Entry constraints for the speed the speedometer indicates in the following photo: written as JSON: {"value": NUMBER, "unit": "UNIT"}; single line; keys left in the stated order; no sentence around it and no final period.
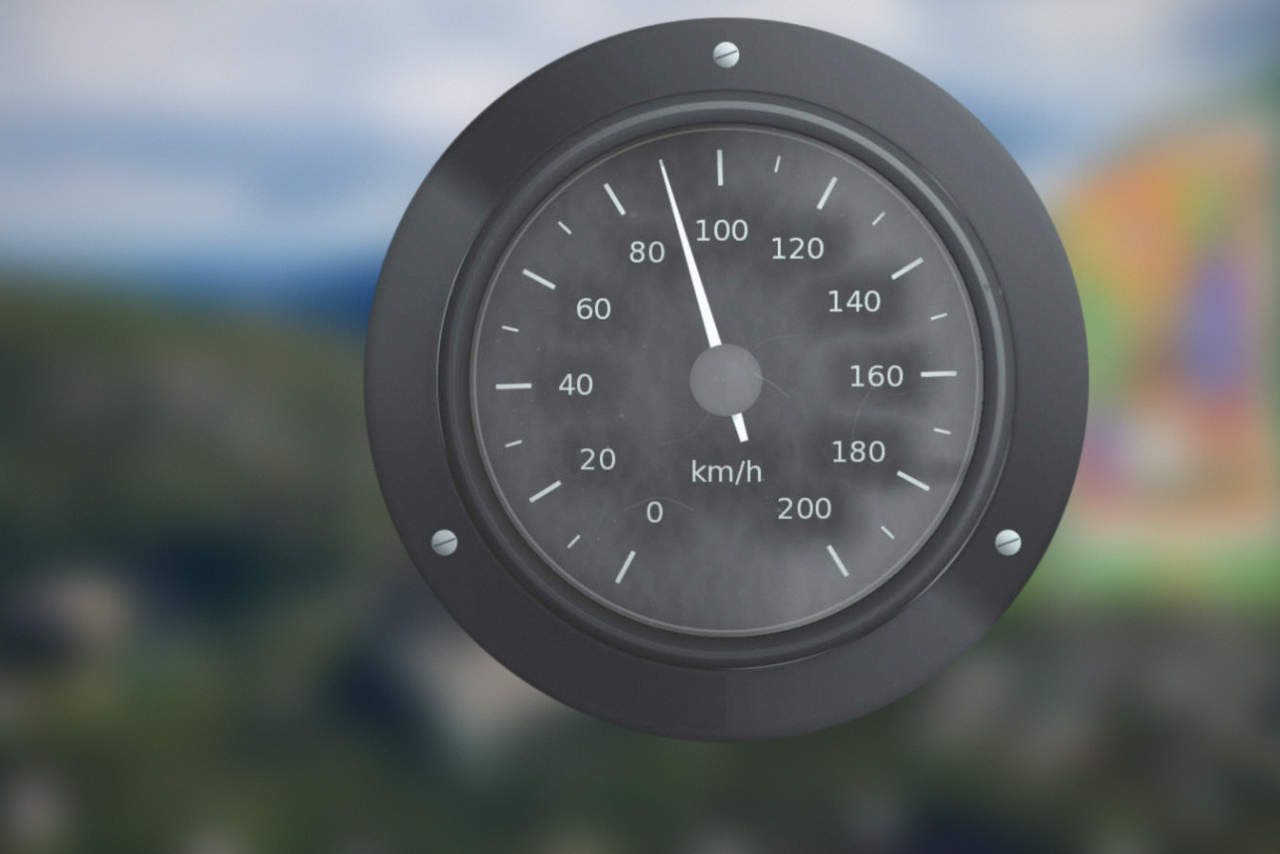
{"value": 90, "unit": "km/h"}
